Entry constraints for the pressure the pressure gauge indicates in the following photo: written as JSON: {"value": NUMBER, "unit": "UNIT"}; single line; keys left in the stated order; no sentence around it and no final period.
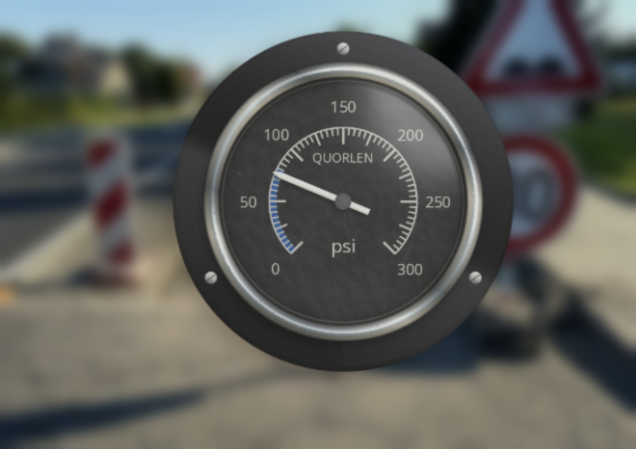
{"value": 75, "unit": "psi"}
